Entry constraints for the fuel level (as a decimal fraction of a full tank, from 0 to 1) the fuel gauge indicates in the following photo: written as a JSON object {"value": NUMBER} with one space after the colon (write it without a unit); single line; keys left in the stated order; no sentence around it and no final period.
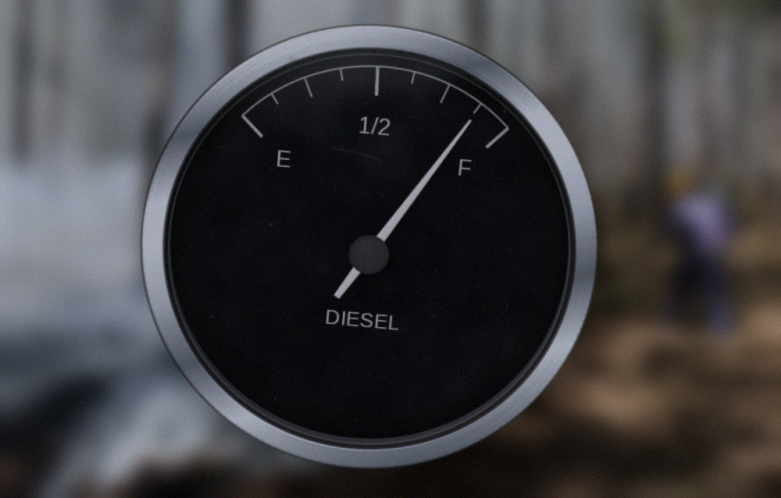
{"value": 0.875}
